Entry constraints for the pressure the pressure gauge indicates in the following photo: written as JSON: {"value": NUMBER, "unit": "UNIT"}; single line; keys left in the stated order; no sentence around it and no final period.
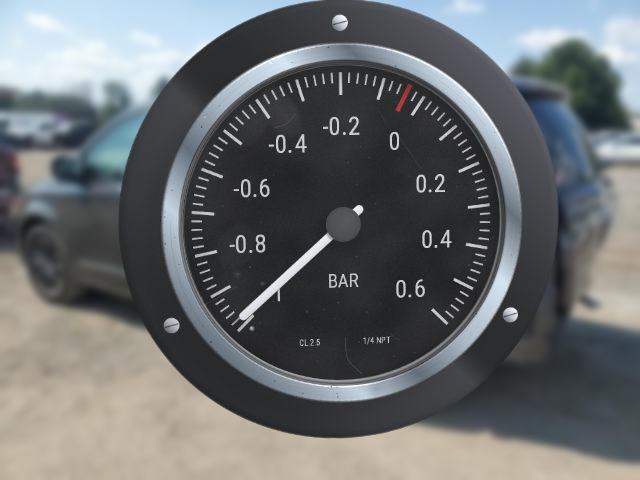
{"value": -0.98, "unit": "bar"}
